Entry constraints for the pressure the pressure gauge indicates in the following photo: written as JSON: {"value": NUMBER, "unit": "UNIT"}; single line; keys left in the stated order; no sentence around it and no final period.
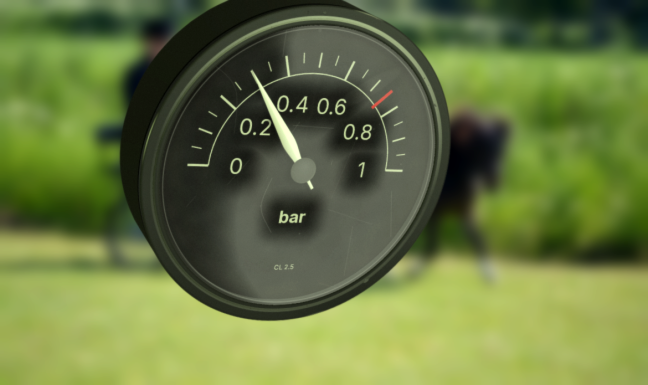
{"value": 0.3, "unit": "bar"}
